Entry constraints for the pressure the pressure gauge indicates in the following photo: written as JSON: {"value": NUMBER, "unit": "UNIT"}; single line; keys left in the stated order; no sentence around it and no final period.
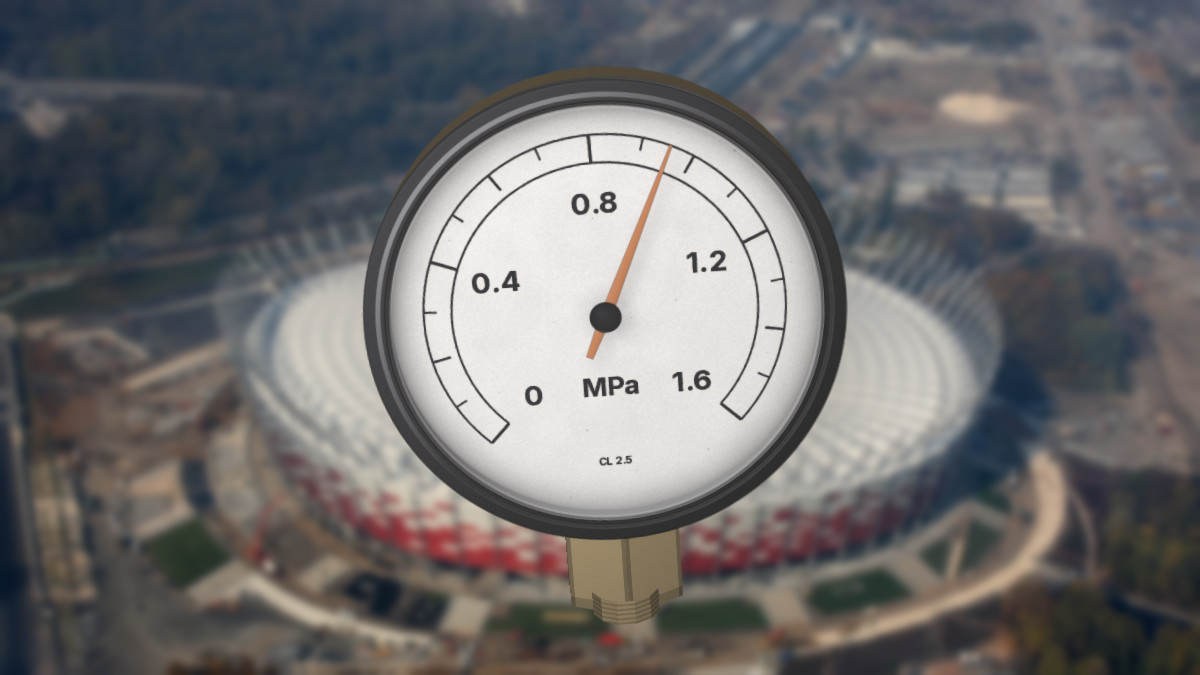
{"value": 0.95, "unit": "MPa"}
